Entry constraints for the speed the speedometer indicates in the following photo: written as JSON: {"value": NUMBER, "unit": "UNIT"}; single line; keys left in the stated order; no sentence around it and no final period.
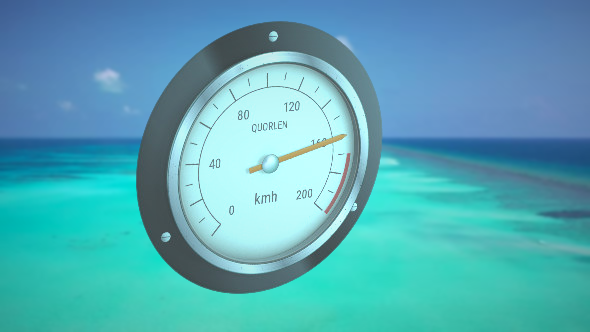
{"value": 160, "unit": "km/h"}
